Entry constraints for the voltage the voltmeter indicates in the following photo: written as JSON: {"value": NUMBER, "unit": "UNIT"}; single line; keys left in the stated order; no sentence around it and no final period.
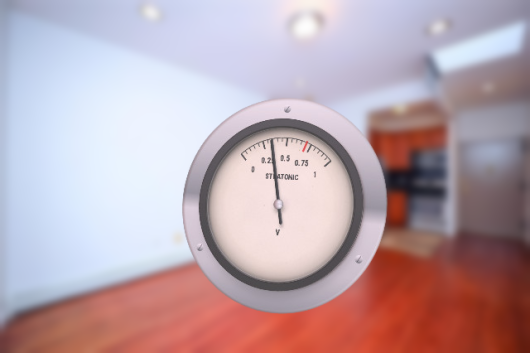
{"value": 0.35, "unit": "V"}
